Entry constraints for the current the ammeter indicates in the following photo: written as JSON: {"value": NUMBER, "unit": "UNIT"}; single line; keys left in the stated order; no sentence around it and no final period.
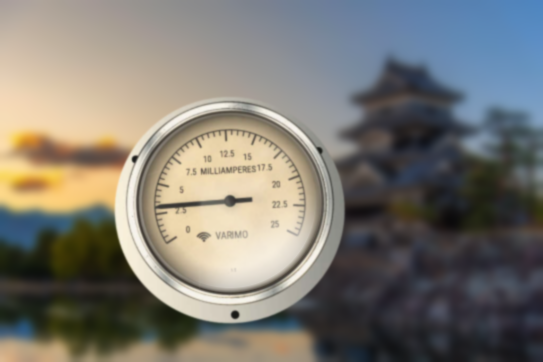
{"value": 3, "unit": "mA"}
